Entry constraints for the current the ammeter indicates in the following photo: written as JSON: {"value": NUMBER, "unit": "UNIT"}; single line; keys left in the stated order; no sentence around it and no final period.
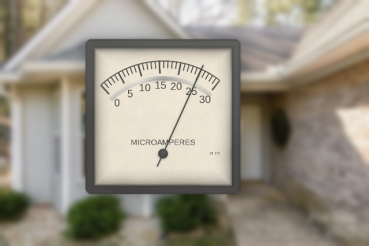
{"value": 25, "unit": "µA"}
